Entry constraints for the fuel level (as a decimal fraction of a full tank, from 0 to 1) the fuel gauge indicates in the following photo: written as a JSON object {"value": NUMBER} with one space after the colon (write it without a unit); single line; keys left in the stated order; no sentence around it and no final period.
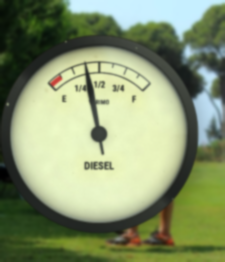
{"value": 0.375}
